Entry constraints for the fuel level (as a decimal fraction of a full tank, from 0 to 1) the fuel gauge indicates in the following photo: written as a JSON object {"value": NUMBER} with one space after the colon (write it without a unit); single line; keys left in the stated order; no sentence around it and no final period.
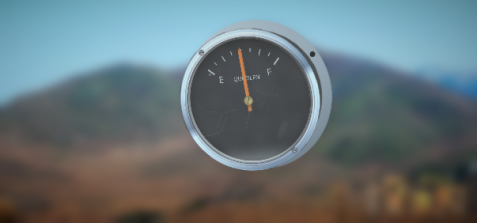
{"value": 0.5}
